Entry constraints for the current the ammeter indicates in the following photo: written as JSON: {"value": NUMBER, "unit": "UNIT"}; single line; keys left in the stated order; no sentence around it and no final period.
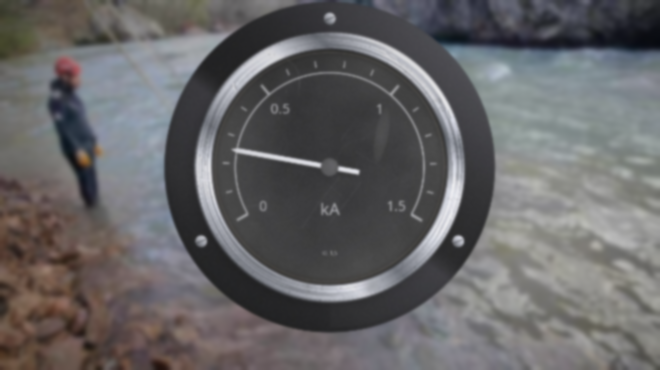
{"value": 0.25, "unit": "kA"}
